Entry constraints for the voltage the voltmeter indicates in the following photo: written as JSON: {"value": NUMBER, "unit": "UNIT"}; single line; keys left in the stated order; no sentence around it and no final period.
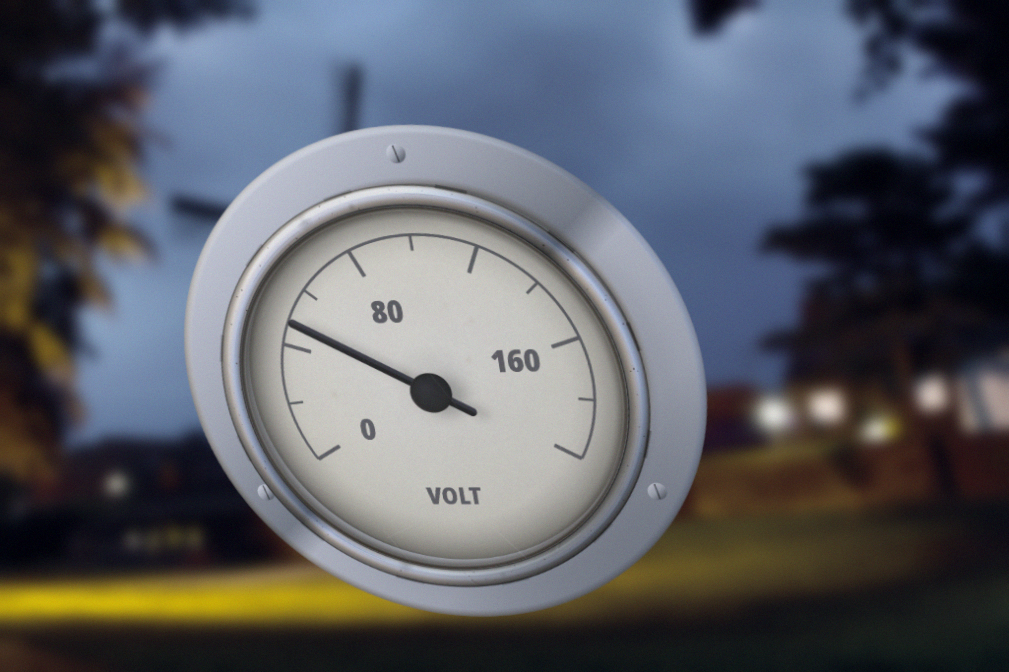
{"value": 50, "unit": "V"}
